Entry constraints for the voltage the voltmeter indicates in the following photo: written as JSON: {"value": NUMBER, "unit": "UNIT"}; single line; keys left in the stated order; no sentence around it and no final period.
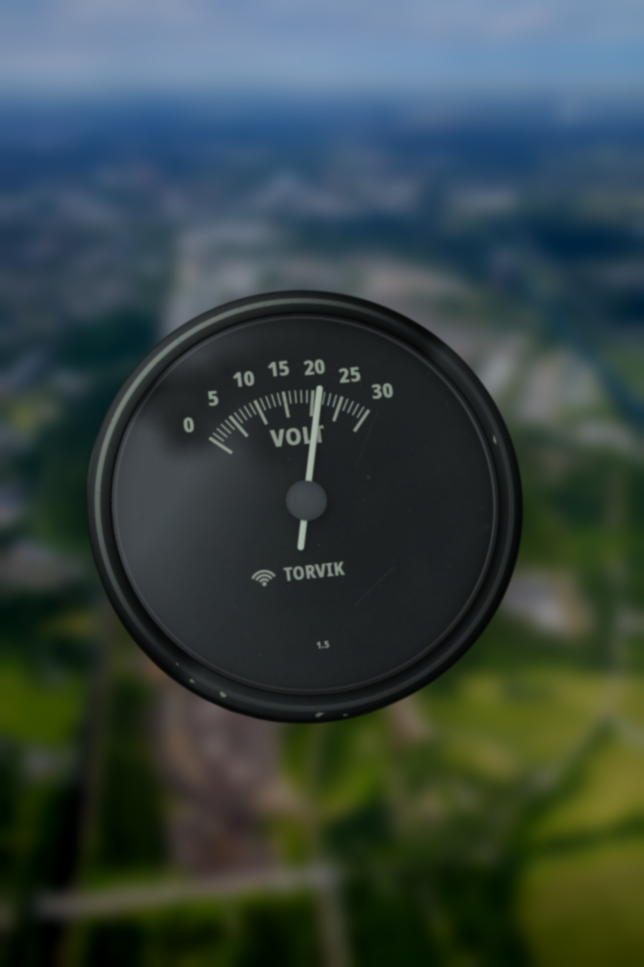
{"value": 21, "unit": "V"}
